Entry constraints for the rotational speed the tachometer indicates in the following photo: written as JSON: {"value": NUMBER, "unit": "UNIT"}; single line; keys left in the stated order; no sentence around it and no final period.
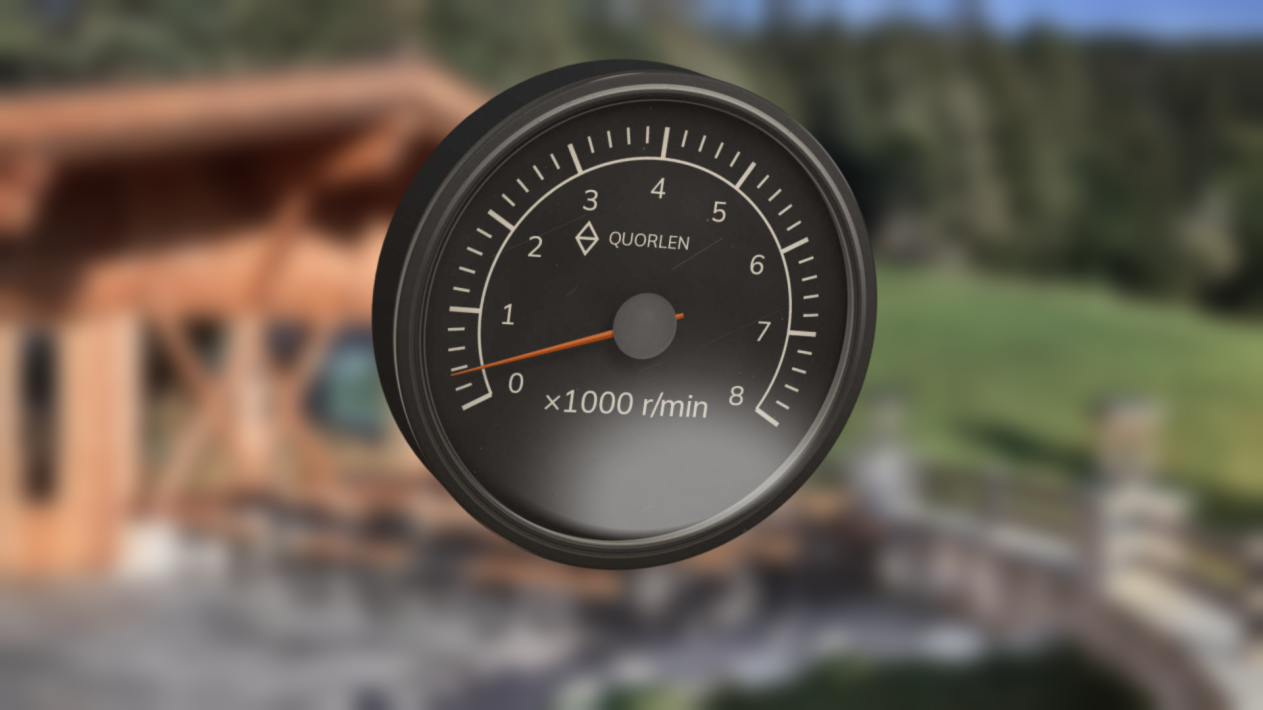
{"value": 400, "unit": "rpm"}
